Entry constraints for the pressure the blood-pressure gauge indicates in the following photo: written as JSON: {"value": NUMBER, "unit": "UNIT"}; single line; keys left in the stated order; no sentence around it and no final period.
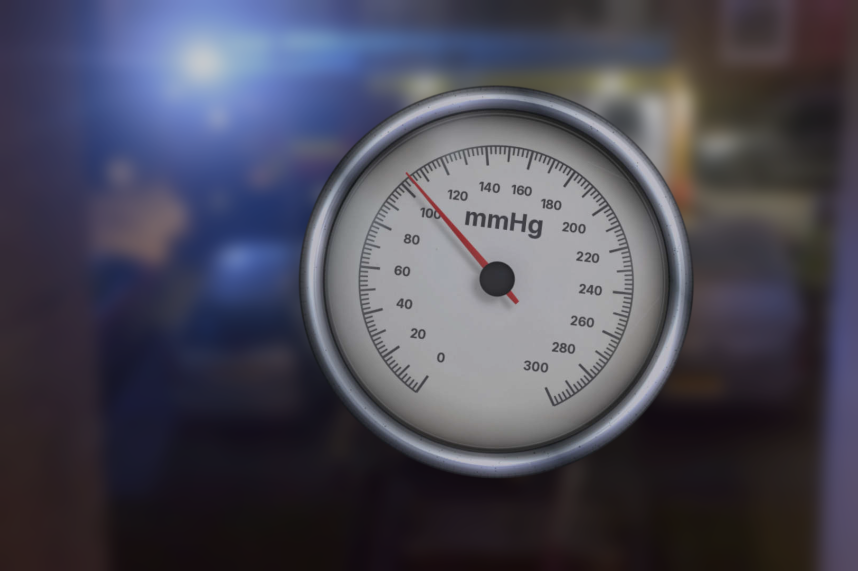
{"value": 104, "unit": "mmHg"}
